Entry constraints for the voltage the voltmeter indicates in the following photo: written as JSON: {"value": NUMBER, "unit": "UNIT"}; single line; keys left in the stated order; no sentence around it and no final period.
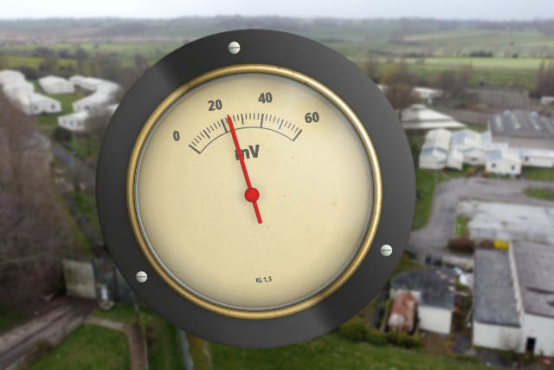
{"value": 24, "unit": "mV"}
